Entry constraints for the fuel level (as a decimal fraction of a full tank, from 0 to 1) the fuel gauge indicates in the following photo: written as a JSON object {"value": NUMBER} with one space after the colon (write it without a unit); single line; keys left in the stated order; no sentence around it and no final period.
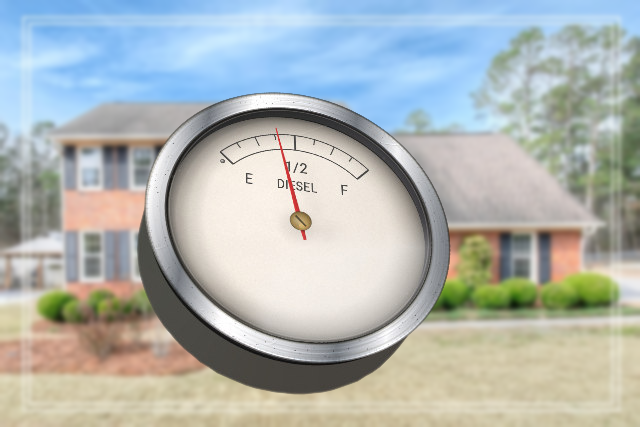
{"value": 0.375}
